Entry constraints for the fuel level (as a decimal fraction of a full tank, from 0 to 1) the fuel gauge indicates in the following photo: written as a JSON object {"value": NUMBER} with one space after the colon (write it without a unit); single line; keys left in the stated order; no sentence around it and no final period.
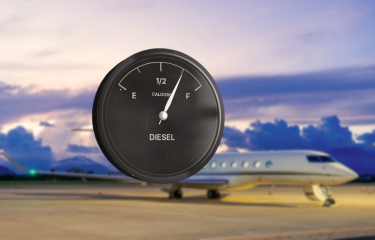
{"value": 0.75}
